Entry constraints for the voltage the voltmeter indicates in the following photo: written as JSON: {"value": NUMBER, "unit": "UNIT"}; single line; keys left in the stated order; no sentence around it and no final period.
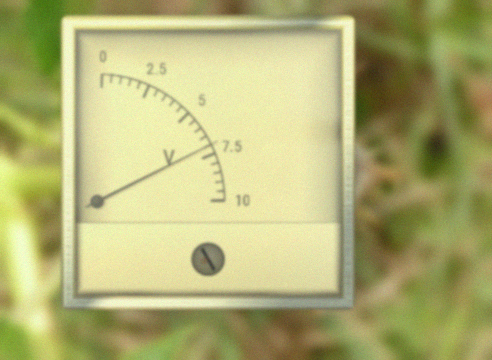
{"value": 7, "unit": "V"}
